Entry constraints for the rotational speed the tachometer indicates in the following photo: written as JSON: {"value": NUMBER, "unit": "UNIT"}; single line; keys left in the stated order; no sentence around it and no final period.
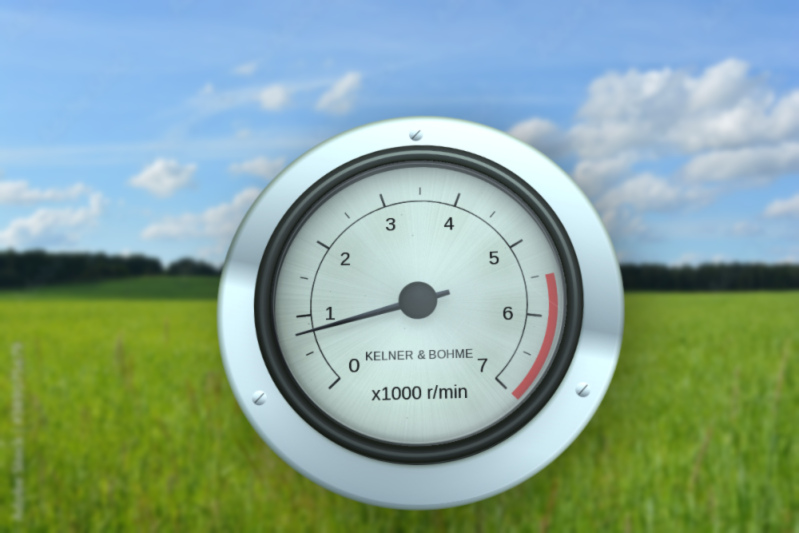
{"value": 750, "unit": "rpm"}
